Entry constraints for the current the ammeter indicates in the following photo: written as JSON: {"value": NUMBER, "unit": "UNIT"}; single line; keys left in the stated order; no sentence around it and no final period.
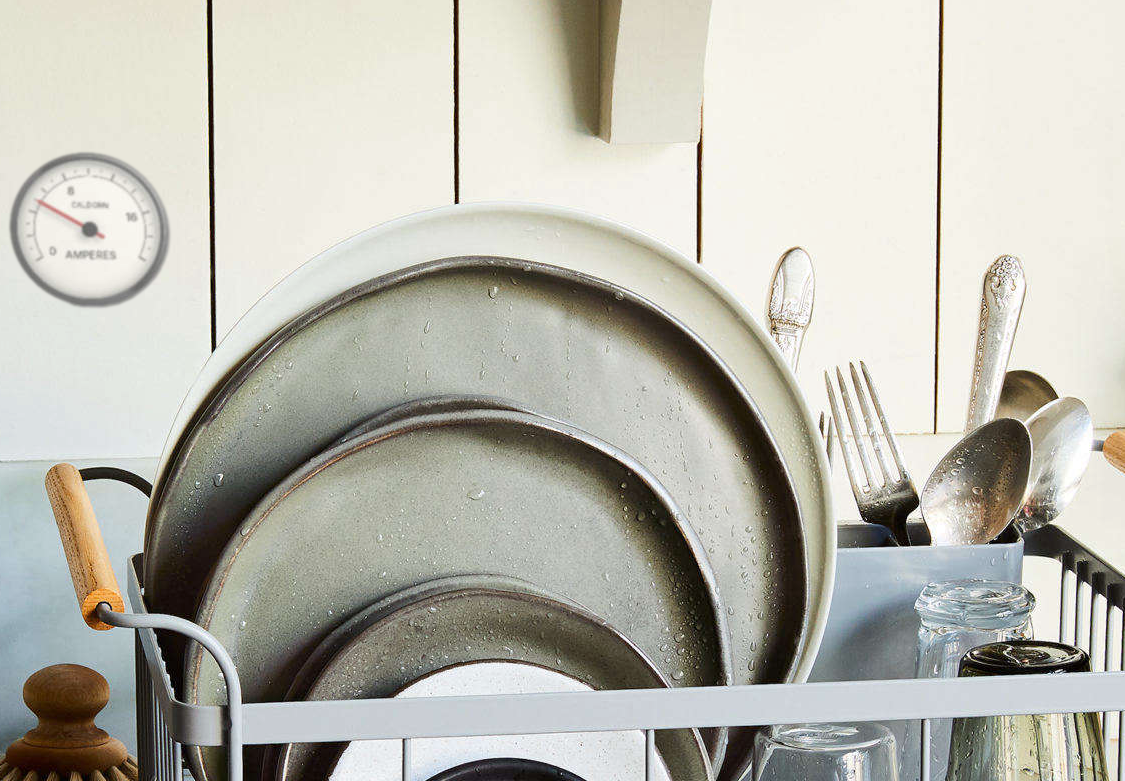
{"value": 5, "unit": "A"}
